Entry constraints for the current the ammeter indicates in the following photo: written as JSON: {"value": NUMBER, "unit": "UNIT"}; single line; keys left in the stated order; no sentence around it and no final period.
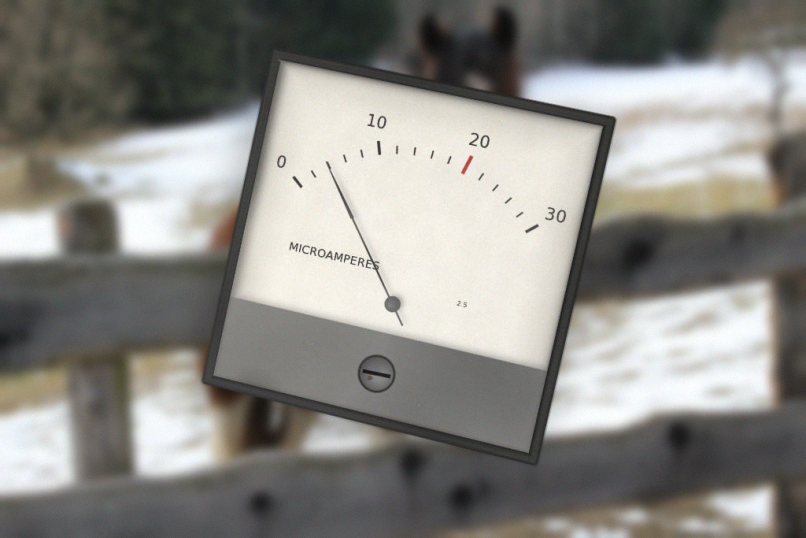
{"value": 4, "unit": "µA"}
